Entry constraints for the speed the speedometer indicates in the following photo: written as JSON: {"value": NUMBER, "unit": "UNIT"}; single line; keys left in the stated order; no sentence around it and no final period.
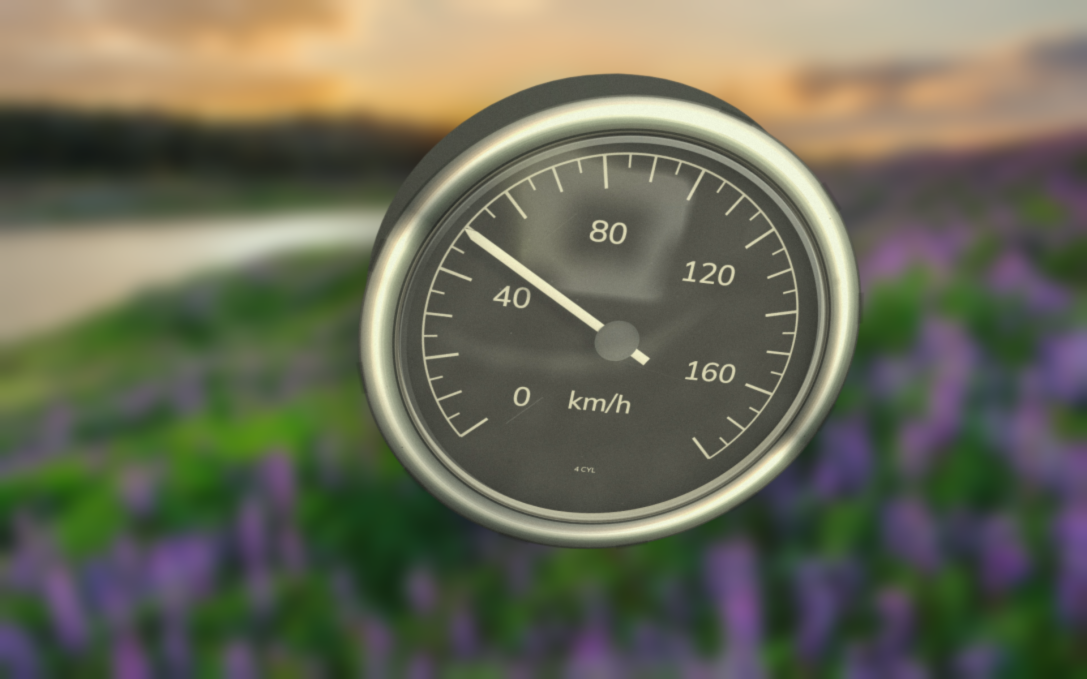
{"value": 50, "unit": "km/h"}
